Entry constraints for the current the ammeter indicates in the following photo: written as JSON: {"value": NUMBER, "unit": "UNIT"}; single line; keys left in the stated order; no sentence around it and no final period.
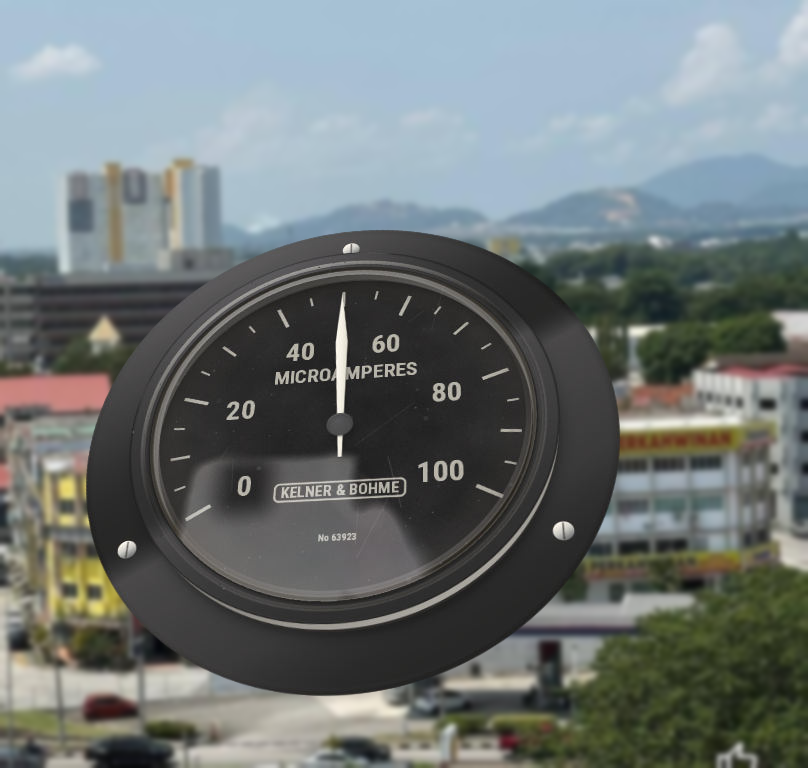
{"value": 50, "unit": "µA"}
